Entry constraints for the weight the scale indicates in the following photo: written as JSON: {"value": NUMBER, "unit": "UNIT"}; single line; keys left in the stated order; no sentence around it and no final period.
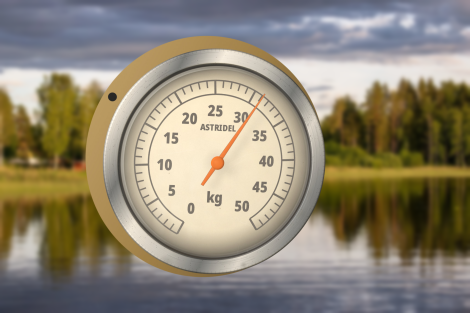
{"value": 31, "unit": "kg"}
